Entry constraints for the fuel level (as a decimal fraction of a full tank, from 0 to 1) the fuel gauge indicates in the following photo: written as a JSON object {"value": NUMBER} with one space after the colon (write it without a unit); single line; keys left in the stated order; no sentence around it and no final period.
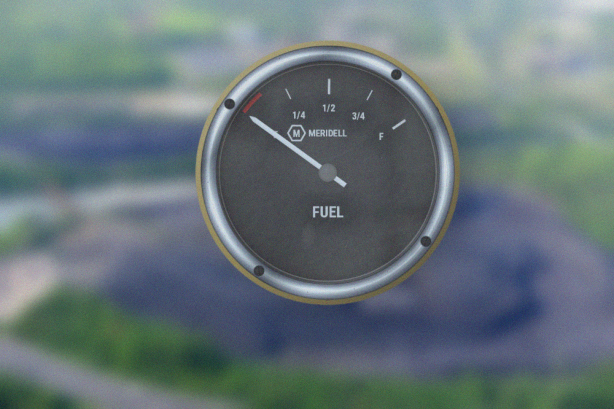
{"value": 0}
